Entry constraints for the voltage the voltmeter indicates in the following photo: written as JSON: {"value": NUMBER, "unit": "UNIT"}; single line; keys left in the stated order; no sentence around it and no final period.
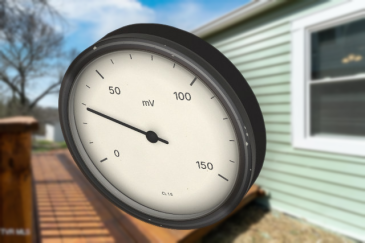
{"value": 30, "unit": "mV"}
